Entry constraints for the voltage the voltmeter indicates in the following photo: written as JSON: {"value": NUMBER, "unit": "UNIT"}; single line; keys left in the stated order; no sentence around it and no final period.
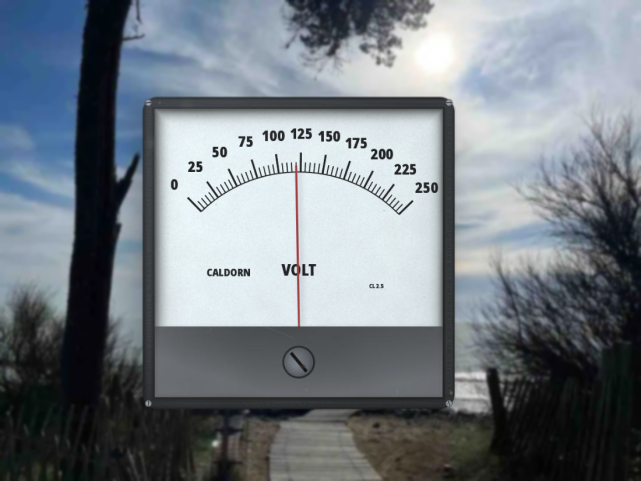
{"value": 120, "unit": "V"}
